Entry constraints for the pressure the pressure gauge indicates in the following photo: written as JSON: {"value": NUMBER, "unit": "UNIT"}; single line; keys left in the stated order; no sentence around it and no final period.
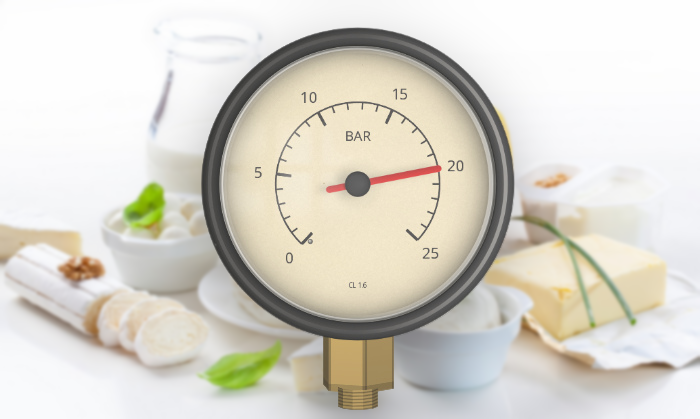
{"value": 20, "unit": "bar"}
